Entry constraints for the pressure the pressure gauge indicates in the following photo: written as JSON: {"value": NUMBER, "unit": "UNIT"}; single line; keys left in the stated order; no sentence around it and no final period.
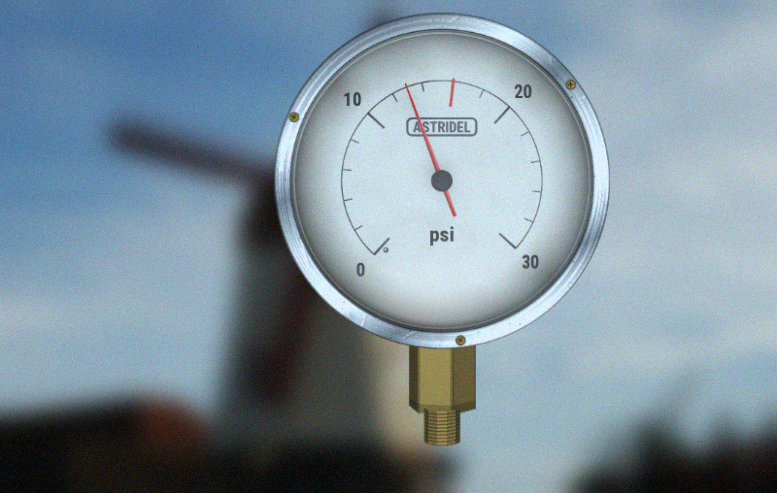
{"value": 13, "unit": "psi"}
